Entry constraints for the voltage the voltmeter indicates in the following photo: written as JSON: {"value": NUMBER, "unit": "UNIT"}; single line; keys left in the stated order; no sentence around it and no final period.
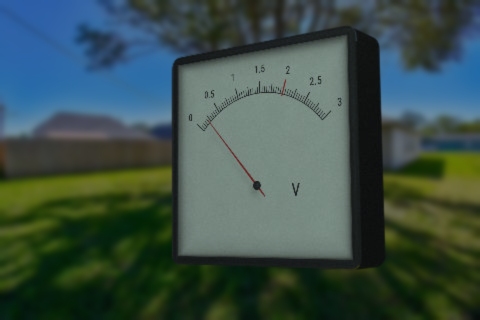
{"value": 0.25, "unit": "V"}
